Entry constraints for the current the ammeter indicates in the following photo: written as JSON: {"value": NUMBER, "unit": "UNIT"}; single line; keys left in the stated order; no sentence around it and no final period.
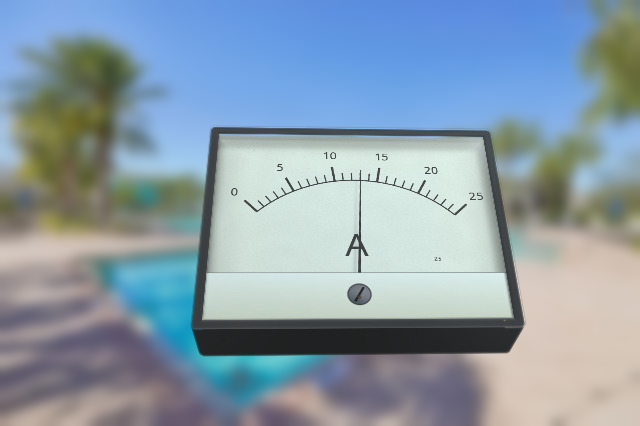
{"value": 13, "unit": "A"}
